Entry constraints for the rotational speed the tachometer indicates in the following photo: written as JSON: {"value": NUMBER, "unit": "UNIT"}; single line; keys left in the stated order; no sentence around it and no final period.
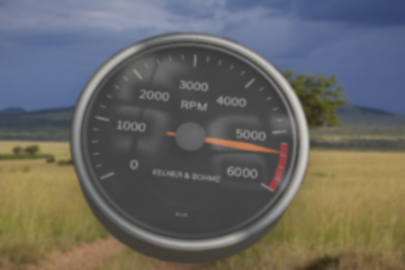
{"value": 5400, "unit": "rpm"}
